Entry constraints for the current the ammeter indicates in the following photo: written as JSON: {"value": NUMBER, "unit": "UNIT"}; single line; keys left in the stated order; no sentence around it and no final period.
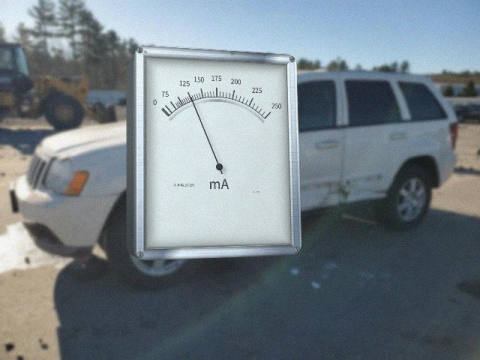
{"value": 125, "unit": "mA"}
